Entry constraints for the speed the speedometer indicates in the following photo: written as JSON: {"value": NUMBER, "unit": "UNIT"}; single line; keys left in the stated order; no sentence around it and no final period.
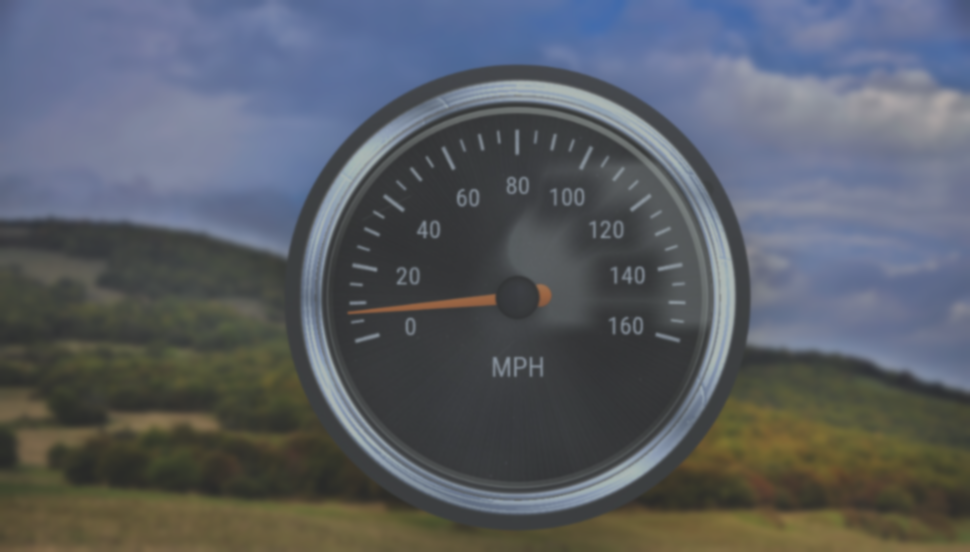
{"value": 7.5, "unit": "mph"}
